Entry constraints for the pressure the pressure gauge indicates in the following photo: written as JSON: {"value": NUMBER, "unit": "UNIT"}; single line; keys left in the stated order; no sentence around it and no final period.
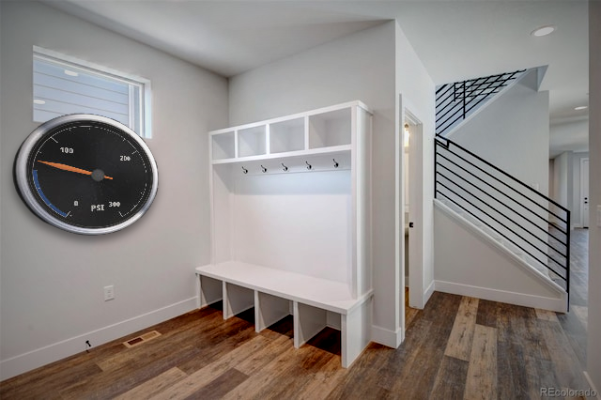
{"value": 70, "unit": "psi"}
